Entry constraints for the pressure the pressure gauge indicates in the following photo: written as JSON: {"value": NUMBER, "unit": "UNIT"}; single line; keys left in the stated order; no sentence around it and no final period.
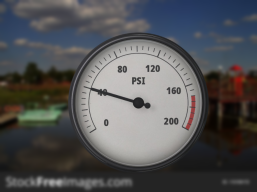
{"value": 40, "unit": "psi"}
